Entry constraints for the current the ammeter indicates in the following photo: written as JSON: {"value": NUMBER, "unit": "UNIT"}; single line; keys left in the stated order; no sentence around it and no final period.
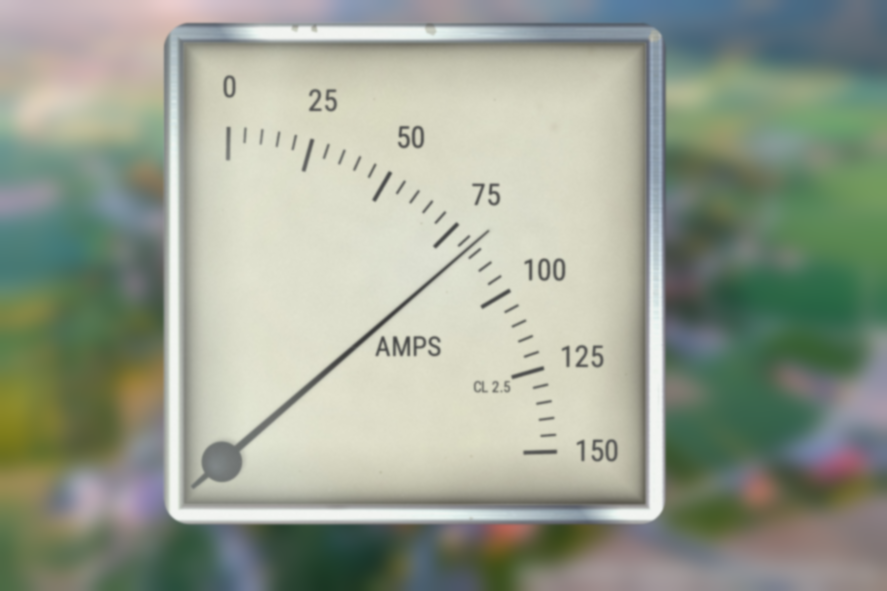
{"value": 82.5, "unit": "A"}
